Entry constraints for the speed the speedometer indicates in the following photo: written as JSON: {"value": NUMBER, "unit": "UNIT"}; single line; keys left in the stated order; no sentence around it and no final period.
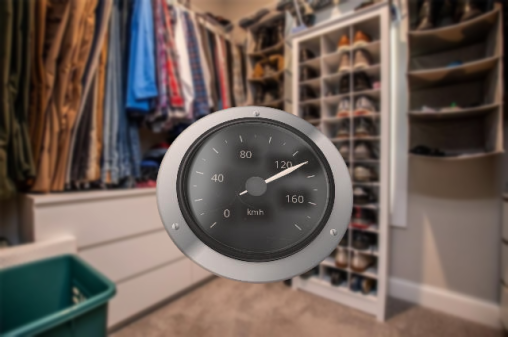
{"value": 130, "unit": "km/h"}
